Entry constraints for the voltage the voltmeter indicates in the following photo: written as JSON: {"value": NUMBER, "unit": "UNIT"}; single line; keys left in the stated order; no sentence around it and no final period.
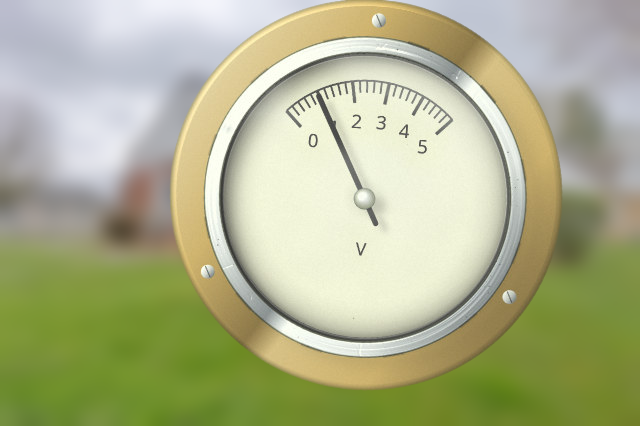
{"value": 1, "unit": "V"}
